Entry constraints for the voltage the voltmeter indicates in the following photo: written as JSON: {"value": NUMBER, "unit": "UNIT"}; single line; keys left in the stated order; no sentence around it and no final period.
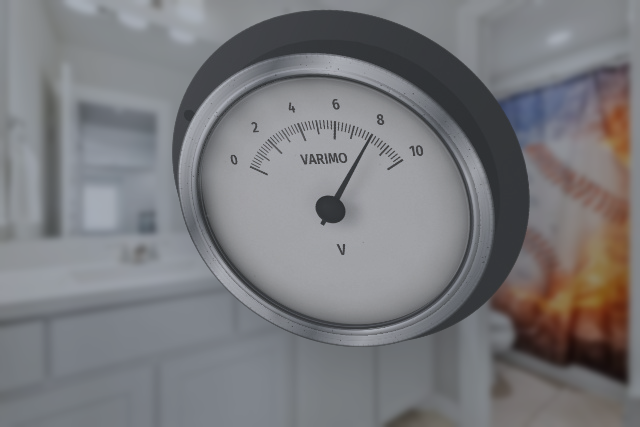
{"value": 8, "unit": "V"}
